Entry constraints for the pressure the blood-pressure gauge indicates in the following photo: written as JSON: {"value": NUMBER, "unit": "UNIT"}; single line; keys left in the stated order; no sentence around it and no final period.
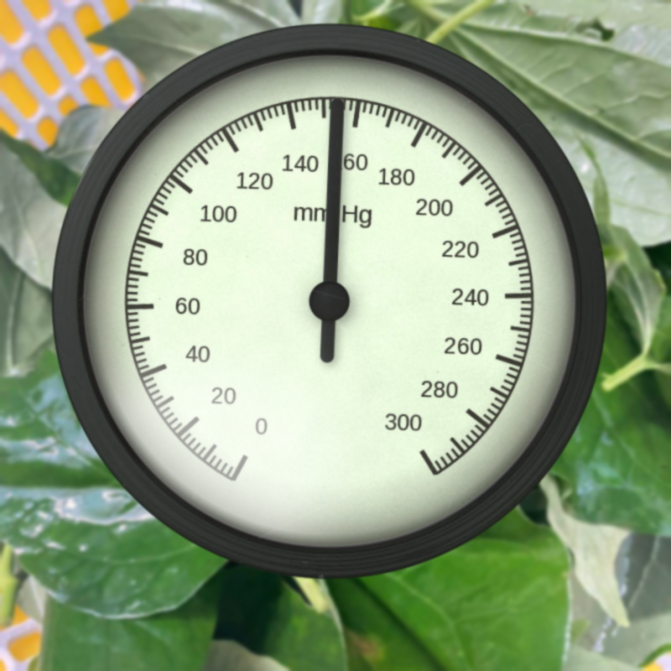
{"value": 154, "unit": "mmHg"}
